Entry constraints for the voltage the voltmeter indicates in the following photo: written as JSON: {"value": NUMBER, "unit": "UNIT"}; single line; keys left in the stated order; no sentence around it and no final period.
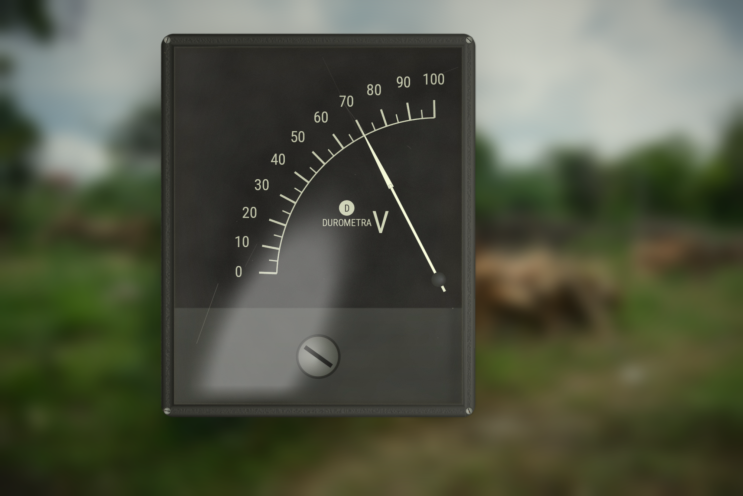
{"value": 70, "unit": "V"}
